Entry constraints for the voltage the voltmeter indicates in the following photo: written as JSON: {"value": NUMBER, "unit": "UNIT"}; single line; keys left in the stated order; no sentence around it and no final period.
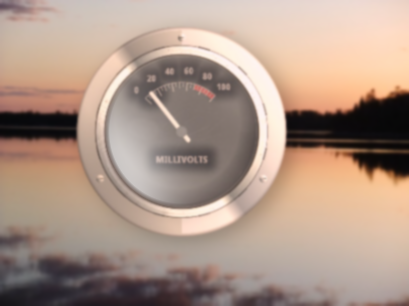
{"value": 10, "unit": "mV"}
